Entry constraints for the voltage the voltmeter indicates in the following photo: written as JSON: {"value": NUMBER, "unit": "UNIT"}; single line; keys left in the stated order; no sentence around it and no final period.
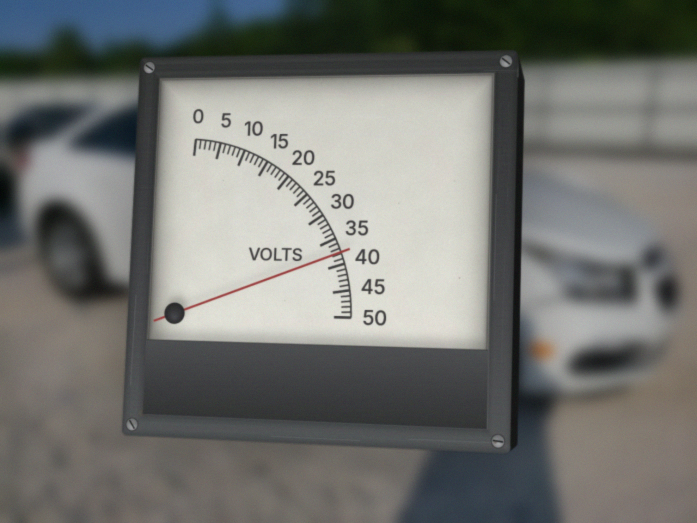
{"value": 38, "unit": "V"}
